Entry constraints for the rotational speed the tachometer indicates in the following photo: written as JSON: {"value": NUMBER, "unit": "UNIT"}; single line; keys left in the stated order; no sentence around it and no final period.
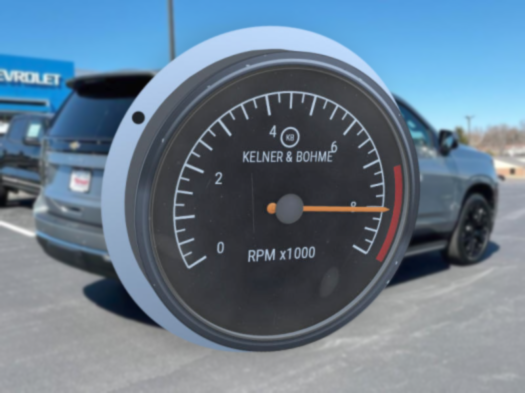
{"value": 8000, "unit": "rpm"}
